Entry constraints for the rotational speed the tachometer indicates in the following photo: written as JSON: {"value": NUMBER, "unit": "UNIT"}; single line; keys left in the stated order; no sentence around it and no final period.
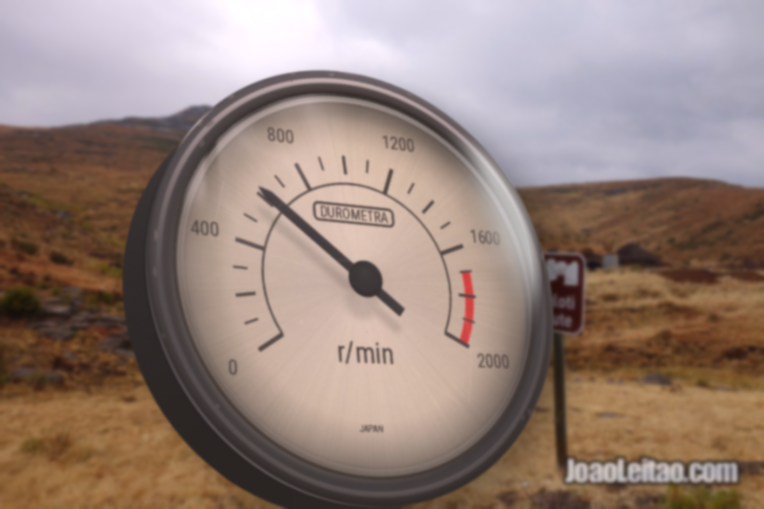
{"value": 600, "unit": "rpm"}
